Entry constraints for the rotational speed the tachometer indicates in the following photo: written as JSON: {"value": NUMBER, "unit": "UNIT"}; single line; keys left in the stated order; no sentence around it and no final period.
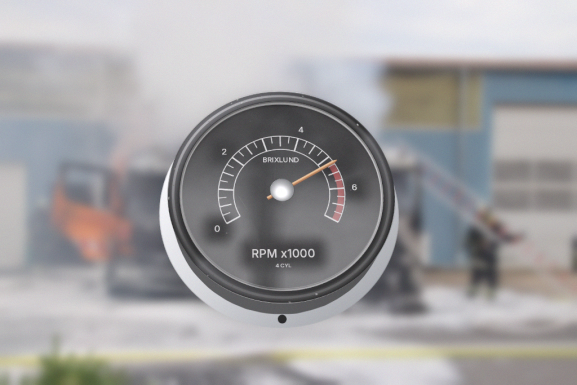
{"value": 5250, "unit": "rpm"}
